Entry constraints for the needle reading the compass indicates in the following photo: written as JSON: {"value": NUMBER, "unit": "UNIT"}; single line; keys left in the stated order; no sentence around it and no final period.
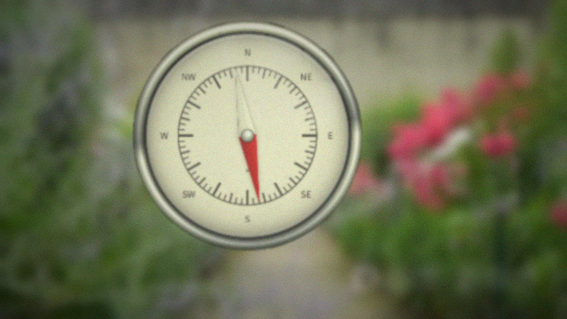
{"value": 170, "unit": "°"}
